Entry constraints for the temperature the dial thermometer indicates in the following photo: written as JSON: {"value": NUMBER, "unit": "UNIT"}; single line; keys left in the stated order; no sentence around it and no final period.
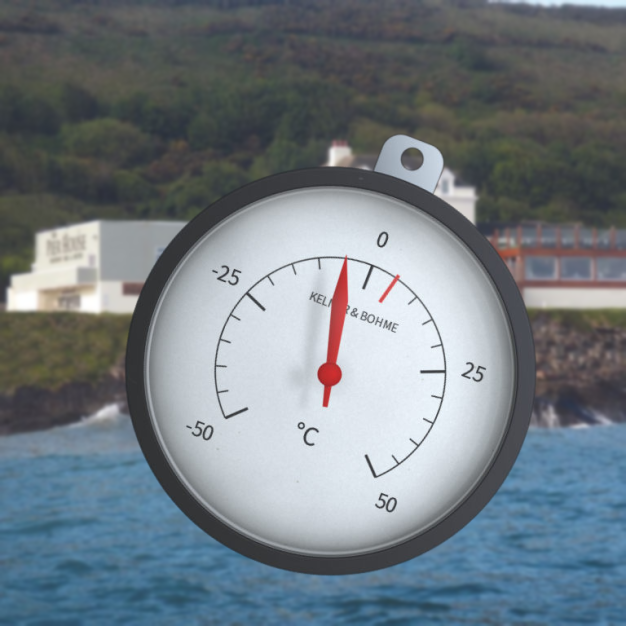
{"value": -5, "unit": "°C"}
